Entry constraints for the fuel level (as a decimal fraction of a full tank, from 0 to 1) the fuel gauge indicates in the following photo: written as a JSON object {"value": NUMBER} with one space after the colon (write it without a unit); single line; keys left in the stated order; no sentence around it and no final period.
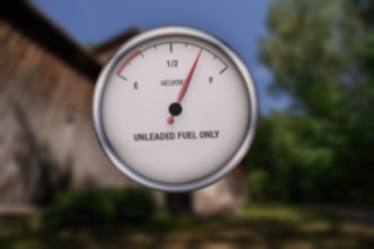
{"value": 0.75}
